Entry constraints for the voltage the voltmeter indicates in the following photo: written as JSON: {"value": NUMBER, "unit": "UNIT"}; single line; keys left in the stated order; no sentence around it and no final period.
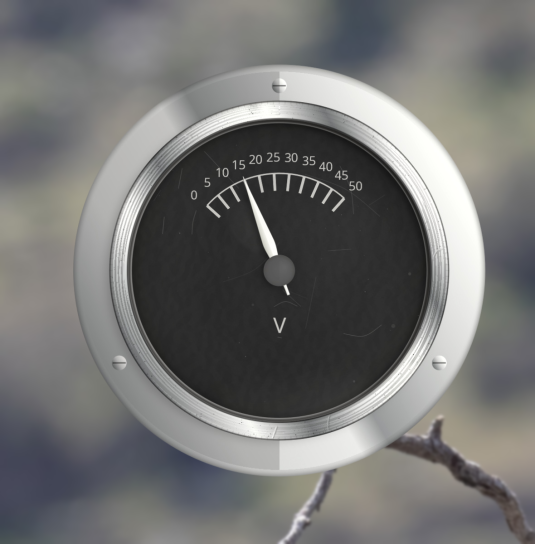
{"value": 15, "unit": "V"}
